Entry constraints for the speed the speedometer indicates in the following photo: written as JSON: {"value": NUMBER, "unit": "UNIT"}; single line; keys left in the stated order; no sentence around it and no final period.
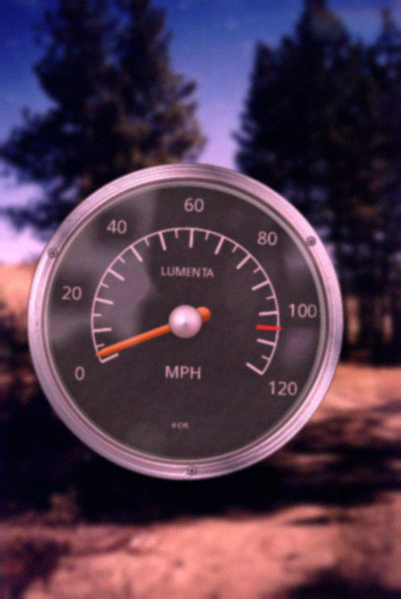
{"value": 2.5, "unit": "mph"}
